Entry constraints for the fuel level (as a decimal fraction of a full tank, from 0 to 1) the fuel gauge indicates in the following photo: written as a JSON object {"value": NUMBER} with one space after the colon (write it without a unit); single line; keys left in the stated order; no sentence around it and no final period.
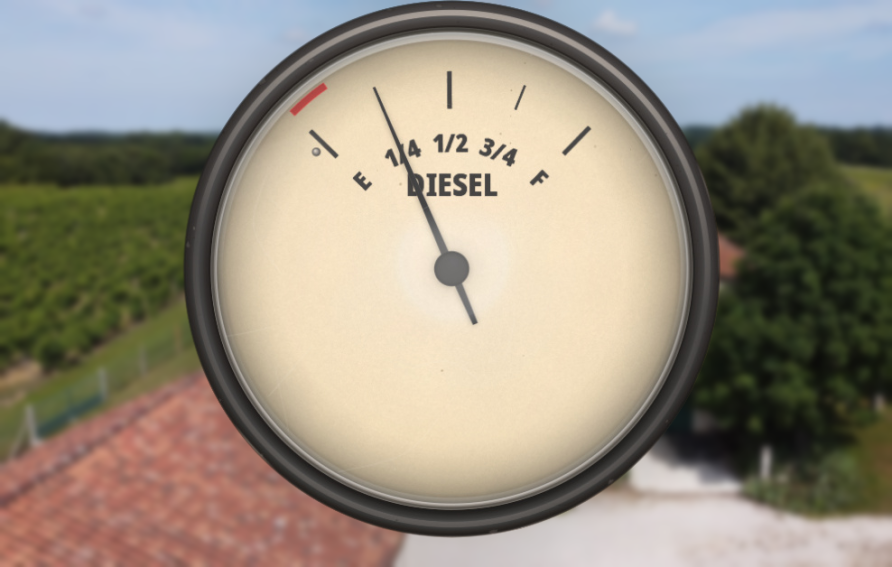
{"value": 0.25}
